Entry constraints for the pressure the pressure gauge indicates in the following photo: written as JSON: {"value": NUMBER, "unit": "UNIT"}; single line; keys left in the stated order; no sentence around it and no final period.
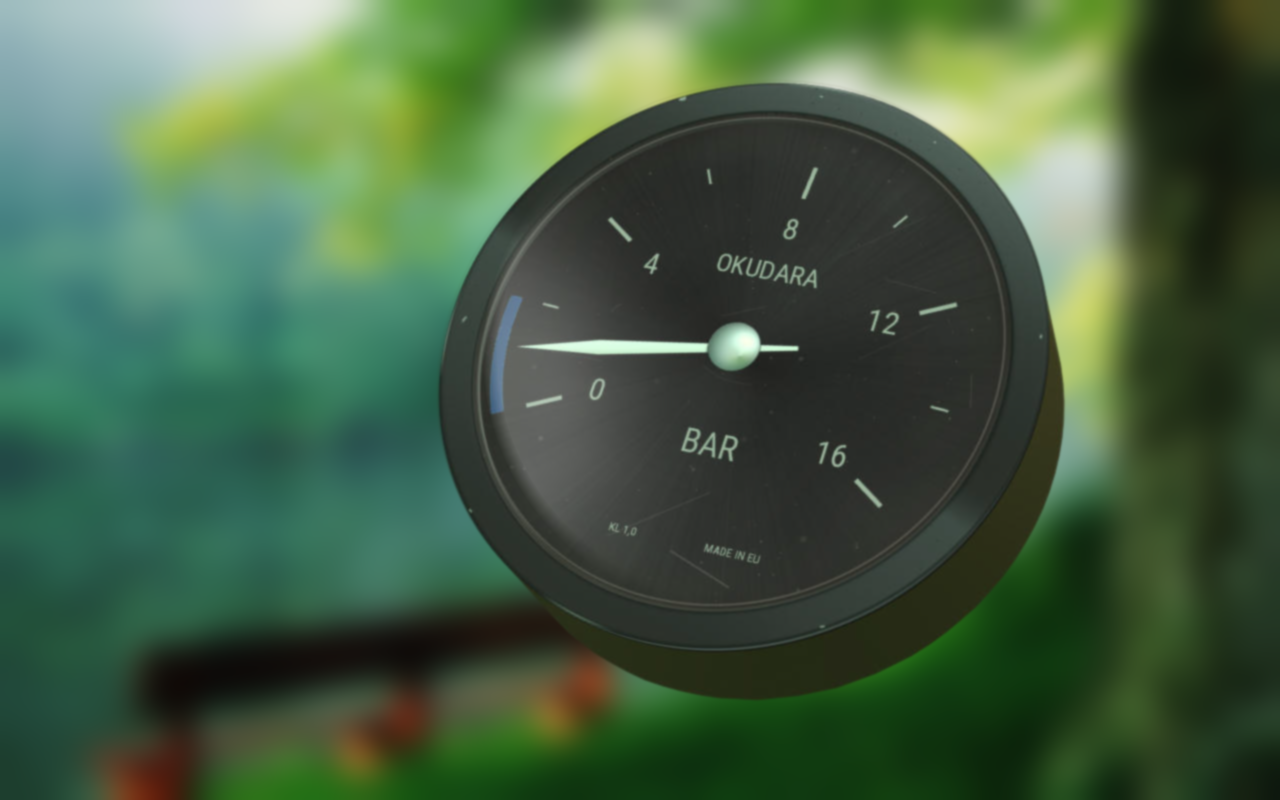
{"value": 1, "unit": "bar"}
